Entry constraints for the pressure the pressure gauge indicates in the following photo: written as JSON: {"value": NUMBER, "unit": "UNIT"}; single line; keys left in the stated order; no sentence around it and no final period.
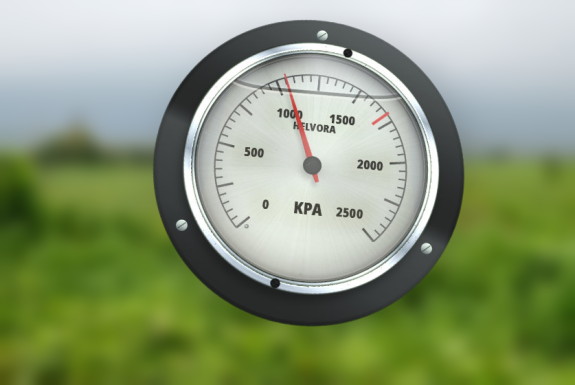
{"value": 1050, "unit": "kPa"}
